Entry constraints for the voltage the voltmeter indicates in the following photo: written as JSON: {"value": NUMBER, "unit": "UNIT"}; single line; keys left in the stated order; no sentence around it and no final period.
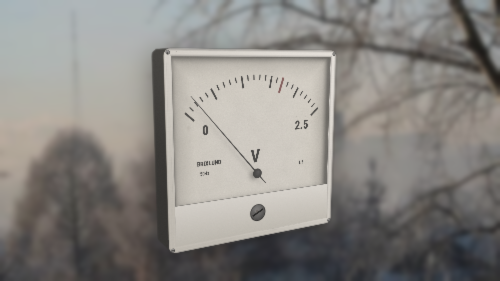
{"value": 0.2, "unit": "V"}
